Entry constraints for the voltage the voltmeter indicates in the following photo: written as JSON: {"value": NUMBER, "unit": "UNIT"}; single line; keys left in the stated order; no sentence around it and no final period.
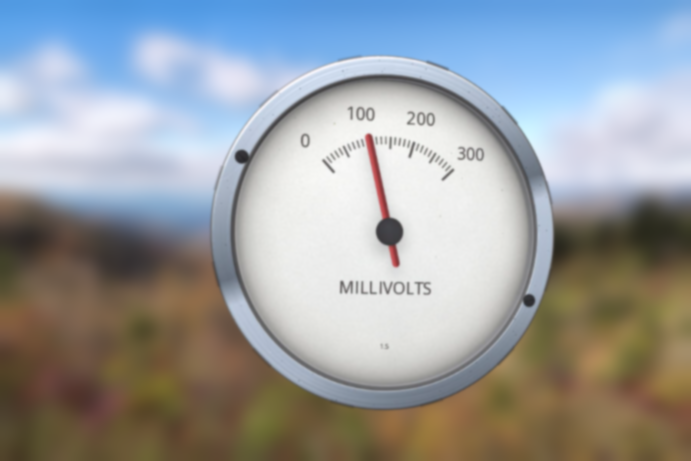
{"value": 100, "unit": "mV"}
